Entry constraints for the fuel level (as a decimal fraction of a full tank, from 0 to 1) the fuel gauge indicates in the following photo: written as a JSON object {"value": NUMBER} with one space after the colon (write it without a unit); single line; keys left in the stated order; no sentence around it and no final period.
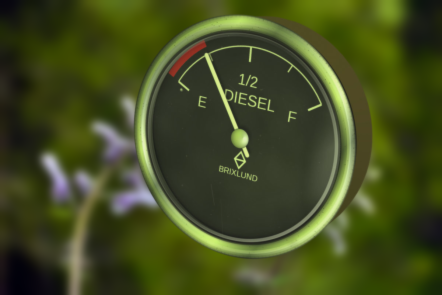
{"value": 0.25}
